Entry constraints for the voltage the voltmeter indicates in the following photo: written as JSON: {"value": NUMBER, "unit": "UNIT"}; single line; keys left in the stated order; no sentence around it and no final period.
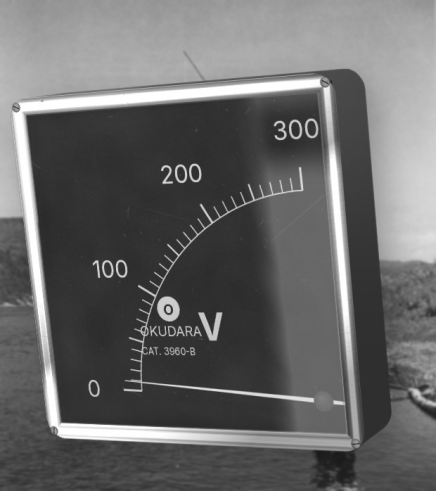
{"value": 10, "unit": "V"}
